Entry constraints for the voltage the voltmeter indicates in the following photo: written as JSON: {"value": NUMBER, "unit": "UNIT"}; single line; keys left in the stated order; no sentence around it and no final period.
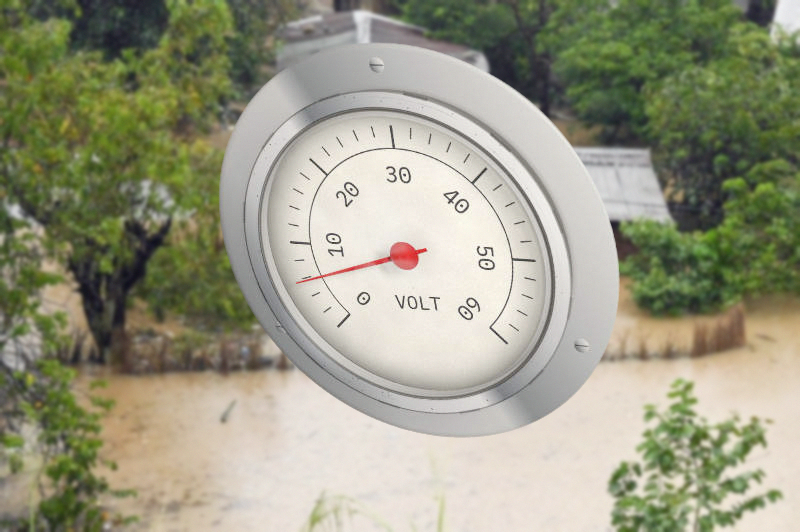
{"value": 6, "unit": "V"}
